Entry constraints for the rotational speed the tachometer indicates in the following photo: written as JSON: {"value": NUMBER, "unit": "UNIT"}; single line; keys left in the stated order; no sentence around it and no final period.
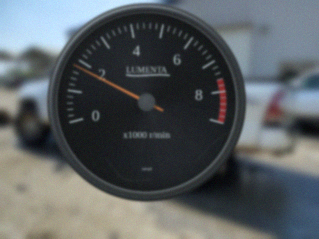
{"value": 1800, "unit": "rpm"}
